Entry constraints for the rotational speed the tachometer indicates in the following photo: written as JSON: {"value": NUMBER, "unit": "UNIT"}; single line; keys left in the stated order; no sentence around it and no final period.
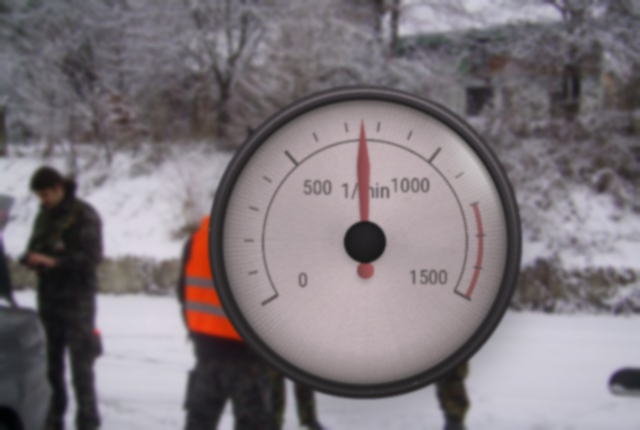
{"value": 750, "unit": "rpm"}
